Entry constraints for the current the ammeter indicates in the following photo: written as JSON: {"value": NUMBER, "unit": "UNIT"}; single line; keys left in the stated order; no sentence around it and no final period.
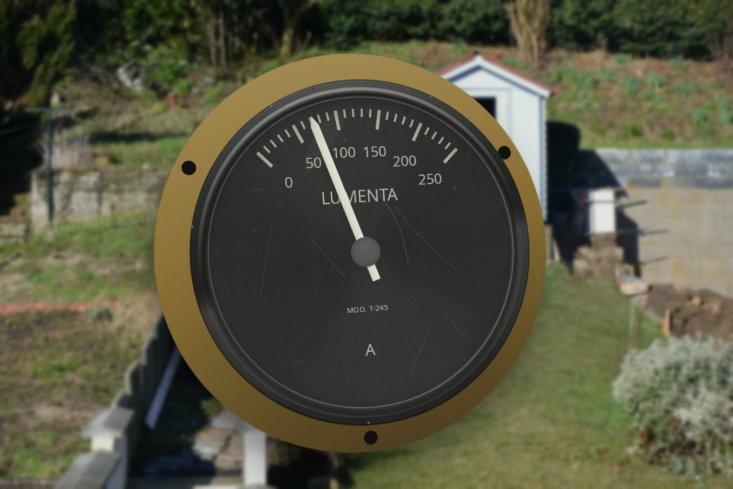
{"value": 70, "unit": "A"}
